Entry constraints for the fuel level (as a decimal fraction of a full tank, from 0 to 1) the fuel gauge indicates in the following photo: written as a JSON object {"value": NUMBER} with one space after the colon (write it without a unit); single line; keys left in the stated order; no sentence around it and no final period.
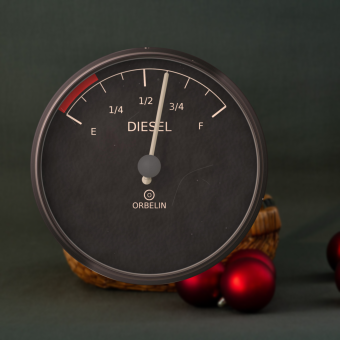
{"value": 0.625}
